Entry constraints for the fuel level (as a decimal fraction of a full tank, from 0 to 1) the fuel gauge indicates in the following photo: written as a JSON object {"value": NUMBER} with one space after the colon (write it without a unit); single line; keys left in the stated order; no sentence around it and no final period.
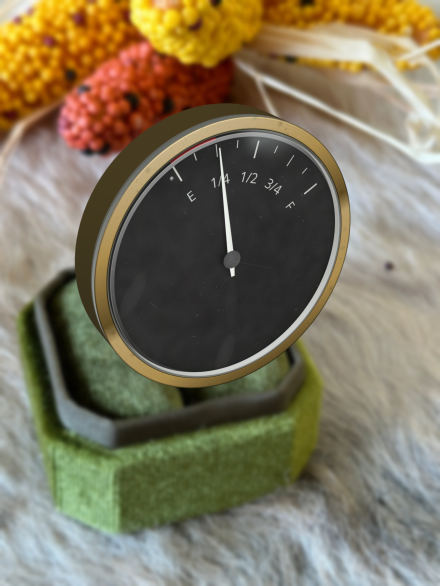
{"value": 0.25}
